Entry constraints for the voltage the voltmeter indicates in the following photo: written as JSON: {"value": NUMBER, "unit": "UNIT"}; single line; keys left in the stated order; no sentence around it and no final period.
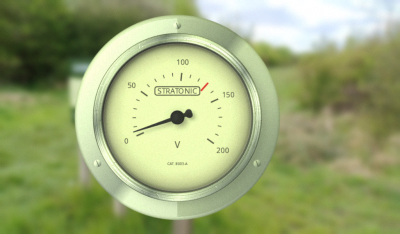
{"value": 5, "unit": "V"}
